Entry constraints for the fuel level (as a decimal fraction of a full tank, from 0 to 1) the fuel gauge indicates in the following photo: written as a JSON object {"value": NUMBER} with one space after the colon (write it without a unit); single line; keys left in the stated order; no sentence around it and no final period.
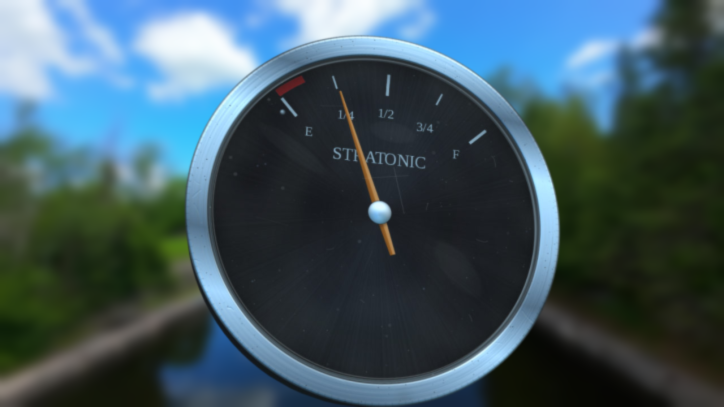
{"value": 0.25}
